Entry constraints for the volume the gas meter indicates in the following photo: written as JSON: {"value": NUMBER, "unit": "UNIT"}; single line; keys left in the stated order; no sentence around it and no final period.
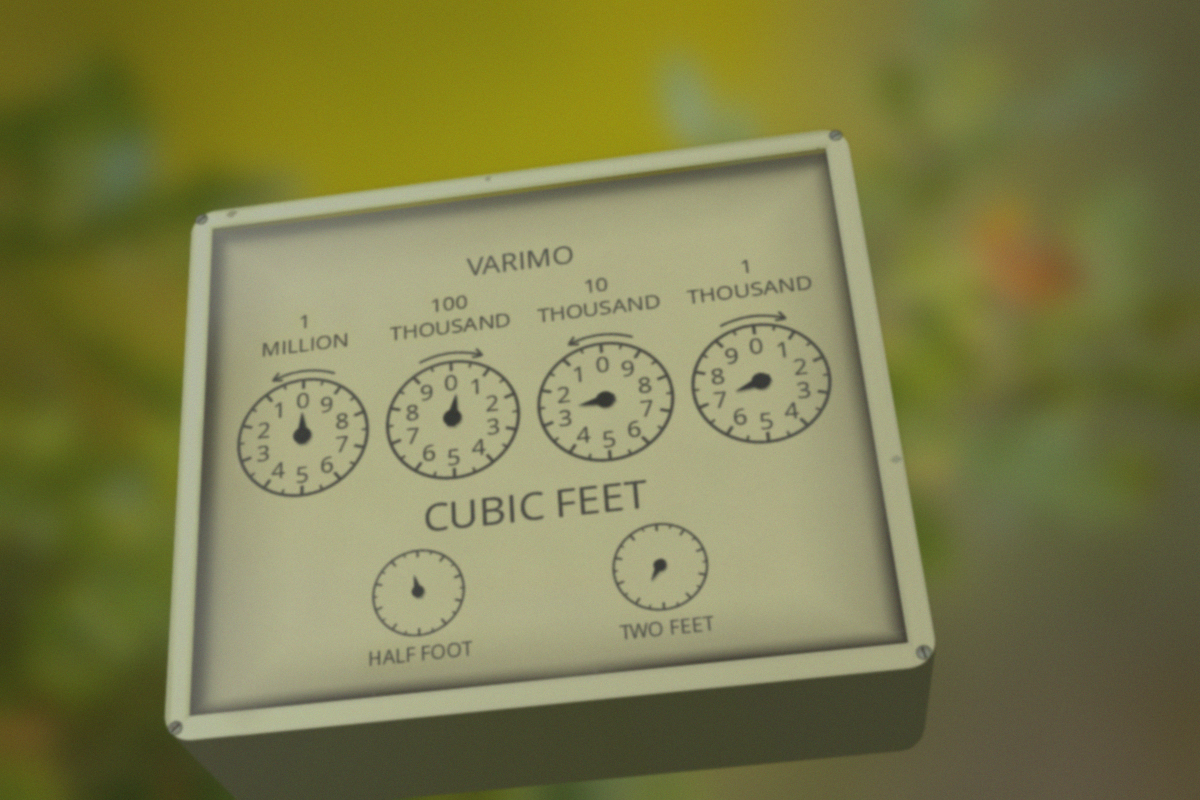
{"value": 2700, "unit": "ft³"}
